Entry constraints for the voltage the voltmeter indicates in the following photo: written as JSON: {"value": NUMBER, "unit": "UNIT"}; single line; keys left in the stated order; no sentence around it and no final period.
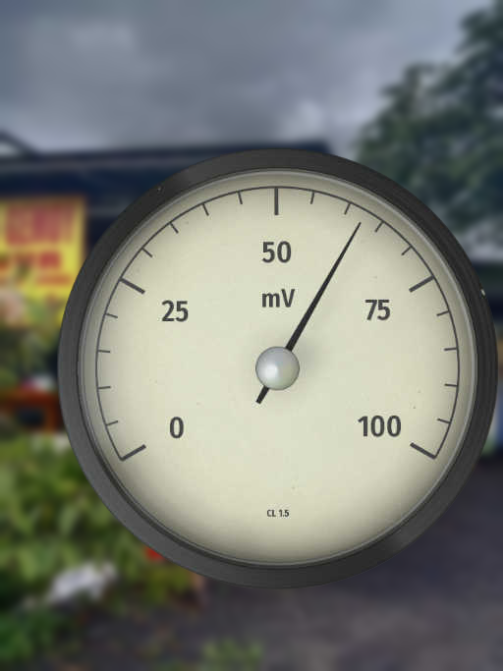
{"value": 62.5, "unit": "mV"}
